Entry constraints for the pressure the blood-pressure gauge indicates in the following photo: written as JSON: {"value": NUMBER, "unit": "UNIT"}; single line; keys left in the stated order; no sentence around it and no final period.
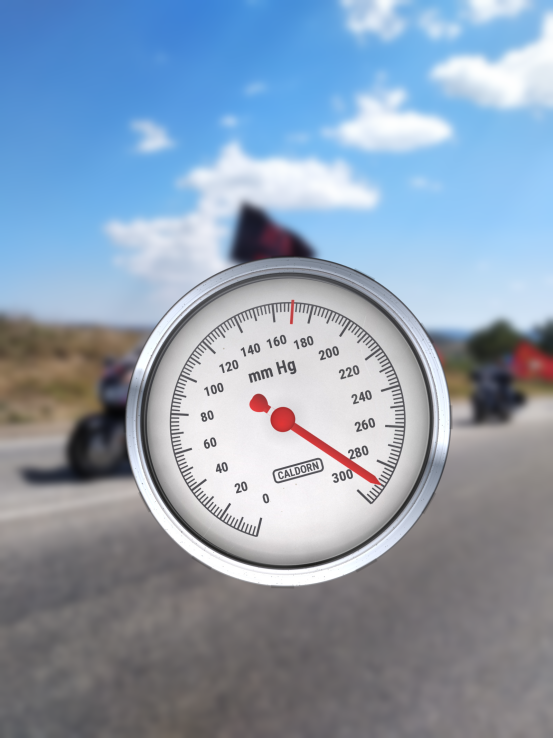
{"value": 290, "unit": "mmHg"}
